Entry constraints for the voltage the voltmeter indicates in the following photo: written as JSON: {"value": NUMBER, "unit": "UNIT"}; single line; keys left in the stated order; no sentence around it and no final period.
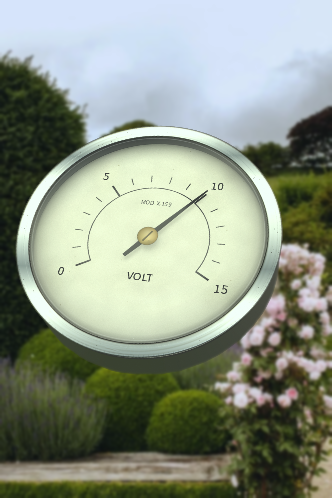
{"value": 10, "unit": "V"}
